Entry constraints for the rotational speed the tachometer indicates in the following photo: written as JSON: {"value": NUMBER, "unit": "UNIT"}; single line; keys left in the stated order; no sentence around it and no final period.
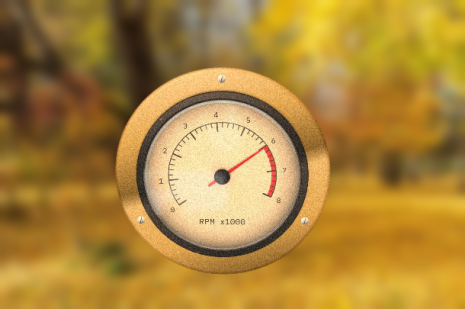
{"value": 6000, "unit": "rpm"}
